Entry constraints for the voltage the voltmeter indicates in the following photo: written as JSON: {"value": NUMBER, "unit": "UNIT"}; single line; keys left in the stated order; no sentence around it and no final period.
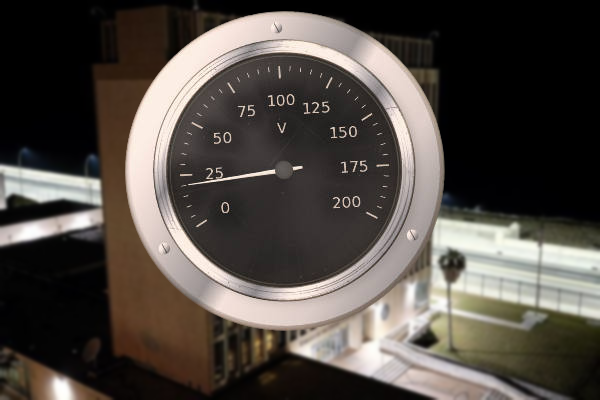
{"value": 20, "unit": "V"}
